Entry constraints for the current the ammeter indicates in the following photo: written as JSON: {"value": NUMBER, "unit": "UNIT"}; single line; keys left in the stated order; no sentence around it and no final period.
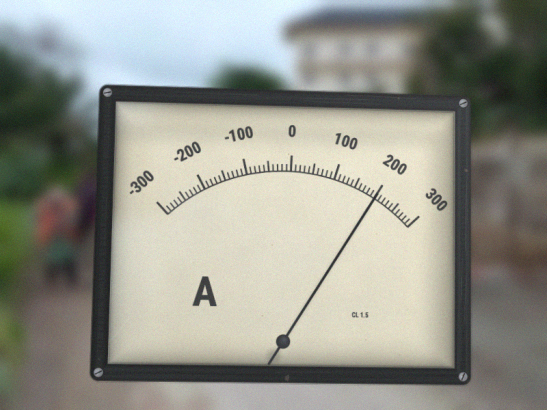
{"value": 200, "unit": "A"}
